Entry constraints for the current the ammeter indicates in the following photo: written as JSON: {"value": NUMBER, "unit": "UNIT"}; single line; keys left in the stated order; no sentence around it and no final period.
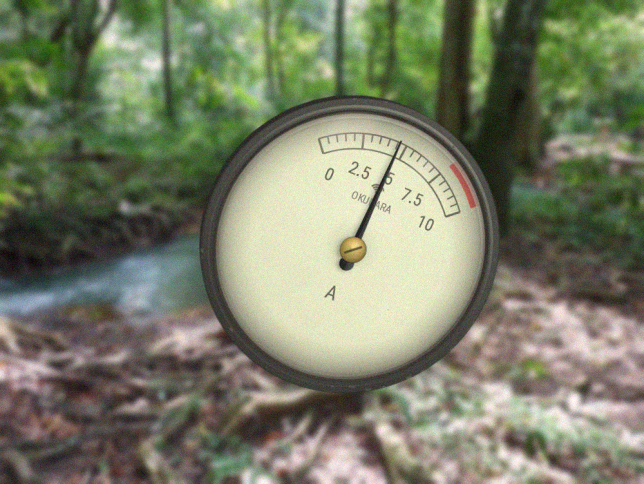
{"value": 4.5, "unit": "A"}
